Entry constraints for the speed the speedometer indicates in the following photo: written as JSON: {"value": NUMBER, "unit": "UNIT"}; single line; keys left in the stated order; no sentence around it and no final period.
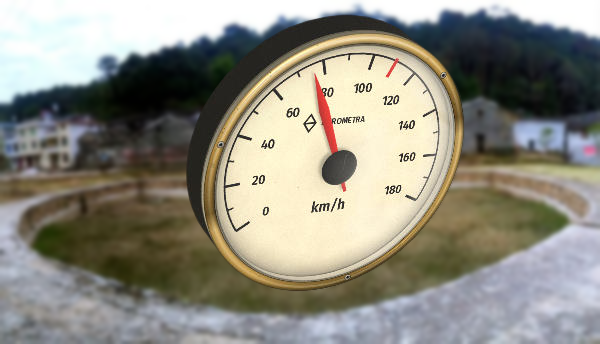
{"value": 75, "unit": "km/h"}
